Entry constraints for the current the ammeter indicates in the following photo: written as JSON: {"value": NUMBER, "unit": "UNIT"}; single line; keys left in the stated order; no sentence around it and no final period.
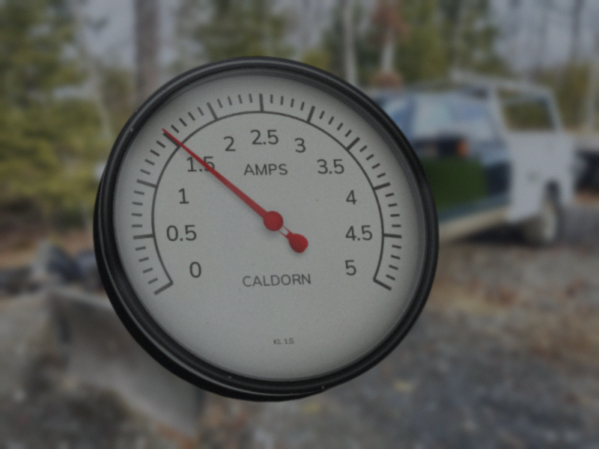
{"value": 1.5, "unit": "A"}
